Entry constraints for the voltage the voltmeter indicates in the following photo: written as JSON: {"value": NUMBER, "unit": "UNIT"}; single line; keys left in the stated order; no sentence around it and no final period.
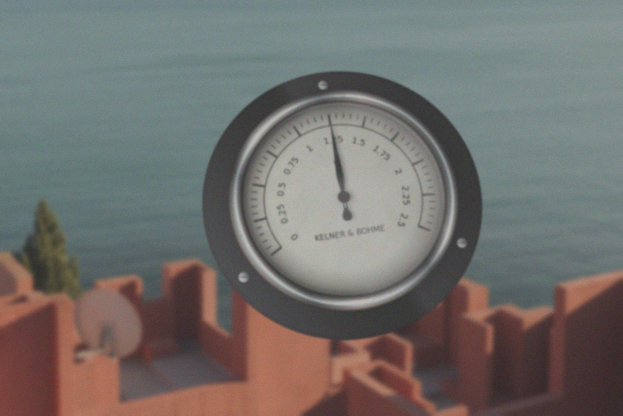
{"value": 1.25, "unit": "V"}
